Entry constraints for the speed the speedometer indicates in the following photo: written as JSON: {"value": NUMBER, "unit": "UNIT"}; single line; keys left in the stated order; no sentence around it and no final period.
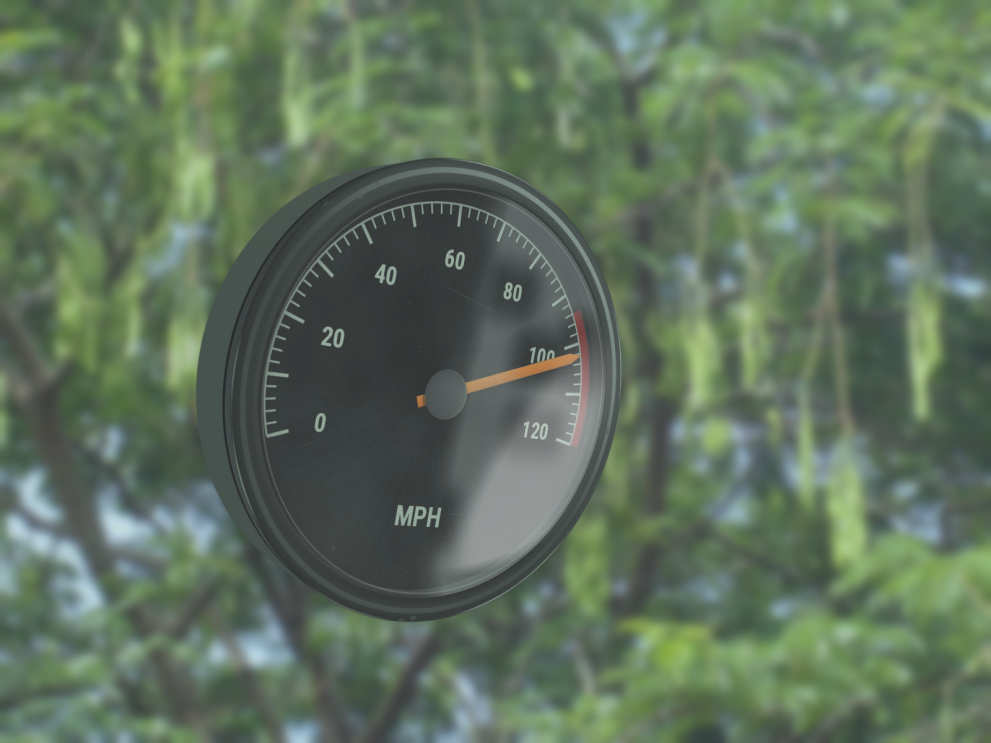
{"value": 102, "unit": "mph"}
